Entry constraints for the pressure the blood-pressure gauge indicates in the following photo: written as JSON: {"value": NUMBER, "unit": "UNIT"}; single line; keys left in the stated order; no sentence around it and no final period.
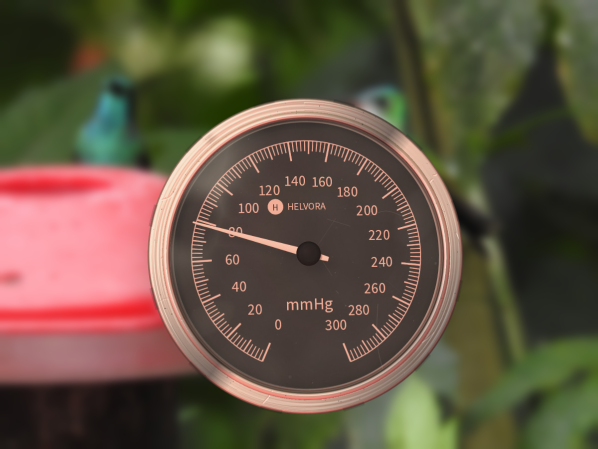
{"value": 78, "unit": "mmHg"}
